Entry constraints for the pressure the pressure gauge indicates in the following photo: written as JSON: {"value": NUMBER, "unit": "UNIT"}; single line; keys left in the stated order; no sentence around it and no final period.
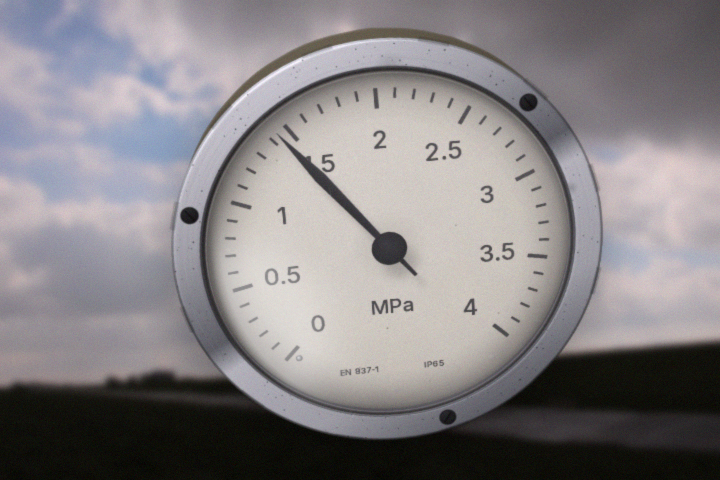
{"value": 1.45, "unit": "MPa"}
